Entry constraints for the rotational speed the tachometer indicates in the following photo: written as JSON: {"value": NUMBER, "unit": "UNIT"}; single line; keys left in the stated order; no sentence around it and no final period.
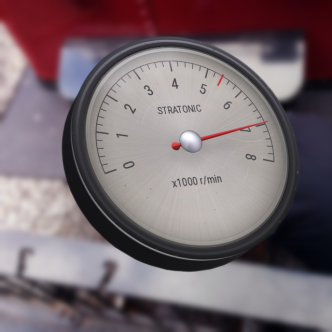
{"value": 7000, "unit": "rpm"}
